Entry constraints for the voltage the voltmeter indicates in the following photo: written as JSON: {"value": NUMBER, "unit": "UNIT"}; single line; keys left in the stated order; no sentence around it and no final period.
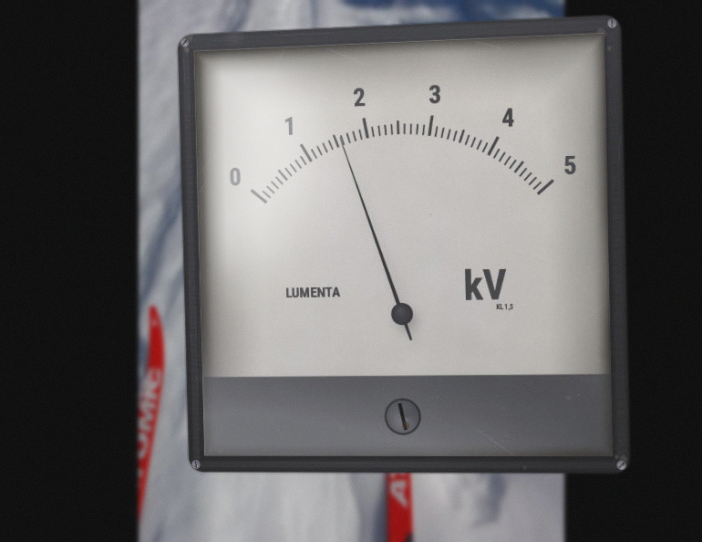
{"value": 1.6, "unit": "kV"}
